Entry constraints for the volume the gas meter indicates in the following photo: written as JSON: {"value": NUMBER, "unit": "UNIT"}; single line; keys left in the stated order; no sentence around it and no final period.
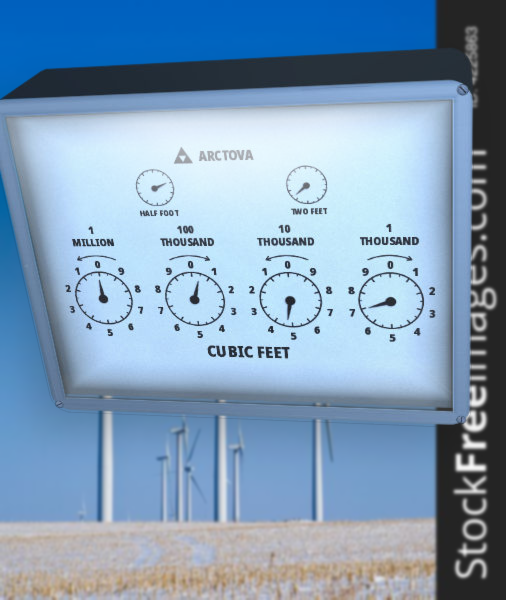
{"value": 4700, "unit": "ft³"}
